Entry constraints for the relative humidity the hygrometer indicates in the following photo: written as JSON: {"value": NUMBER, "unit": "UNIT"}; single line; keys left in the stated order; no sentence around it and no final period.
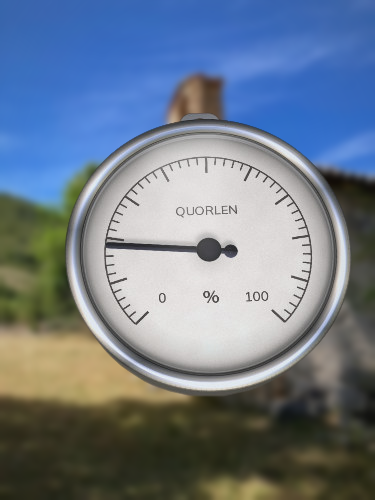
{"value": 18, "unit": "%"}
